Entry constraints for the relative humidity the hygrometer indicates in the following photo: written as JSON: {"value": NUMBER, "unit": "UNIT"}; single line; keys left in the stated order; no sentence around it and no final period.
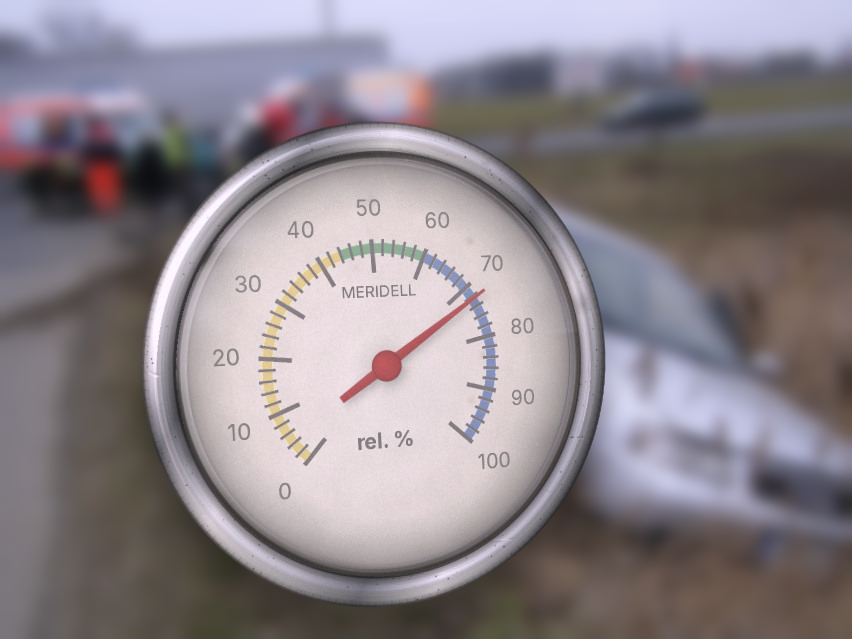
{"value": 72, "unit": "%"}
